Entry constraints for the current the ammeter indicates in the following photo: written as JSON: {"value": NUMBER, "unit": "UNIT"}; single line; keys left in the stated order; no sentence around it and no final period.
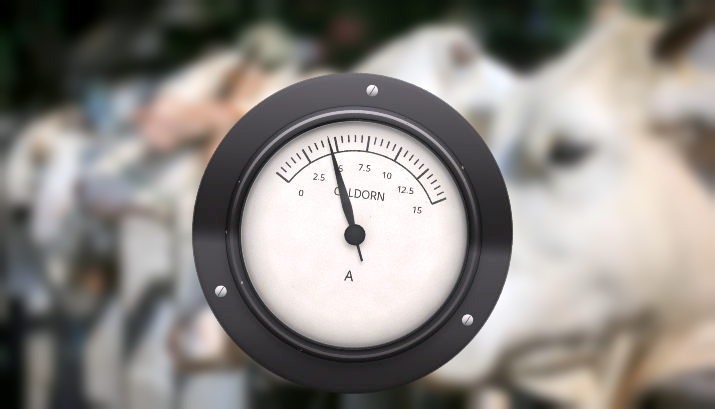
{"value": 4.5, "unit": "A"}
